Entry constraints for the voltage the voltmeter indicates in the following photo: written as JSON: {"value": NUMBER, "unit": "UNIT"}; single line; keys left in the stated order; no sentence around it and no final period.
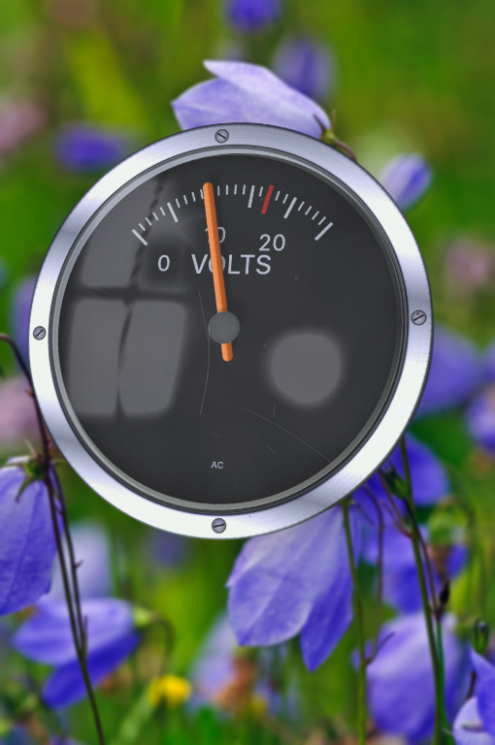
{"value": 10, "unit": "V"}
